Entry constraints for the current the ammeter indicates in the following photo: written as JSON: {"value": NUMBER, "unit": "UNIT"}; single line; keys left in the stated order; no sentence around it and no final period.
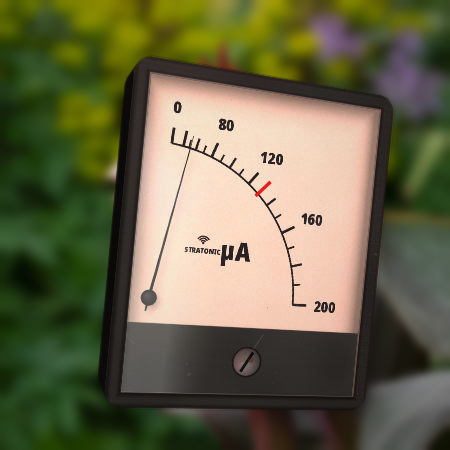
{"value": 50, "unit": "µA"}
